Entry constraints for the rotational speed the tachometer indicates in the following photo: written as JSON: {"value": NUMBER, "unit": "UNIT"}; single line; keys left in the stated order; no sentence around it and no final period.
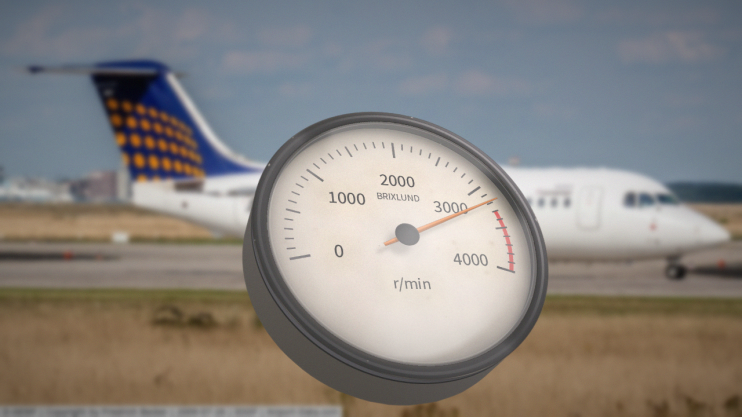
{"value": 3200, "unit": "rpm"}
